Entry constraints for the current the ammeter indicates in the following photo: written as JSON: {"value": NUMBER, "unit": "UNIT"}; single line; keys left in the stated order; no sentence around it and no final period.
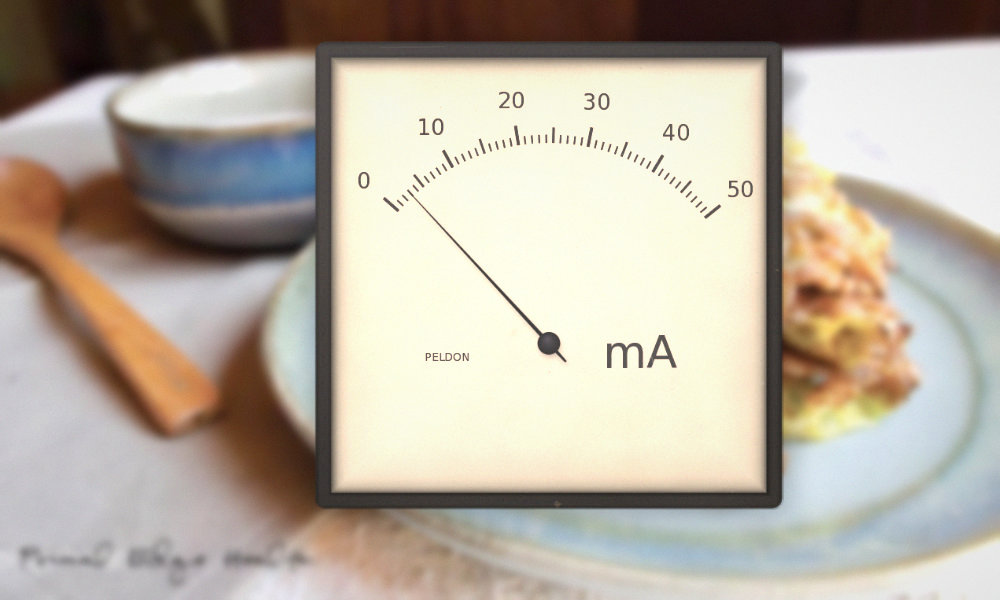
{"value": 3, "unit": "mA"}
